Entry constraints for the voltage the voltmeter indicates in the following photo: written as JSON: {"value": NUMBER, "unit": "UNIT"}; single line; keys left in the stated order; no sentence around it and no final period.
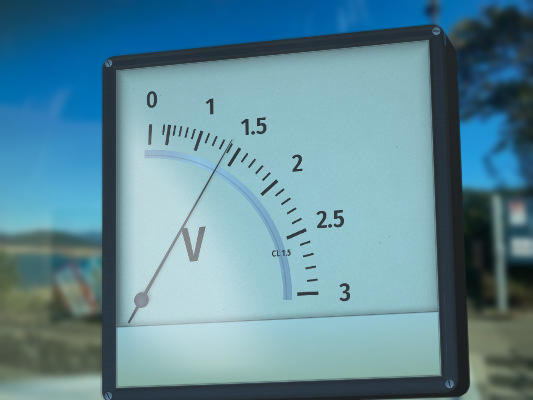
{"value": 1.4, "unit": "V"}
